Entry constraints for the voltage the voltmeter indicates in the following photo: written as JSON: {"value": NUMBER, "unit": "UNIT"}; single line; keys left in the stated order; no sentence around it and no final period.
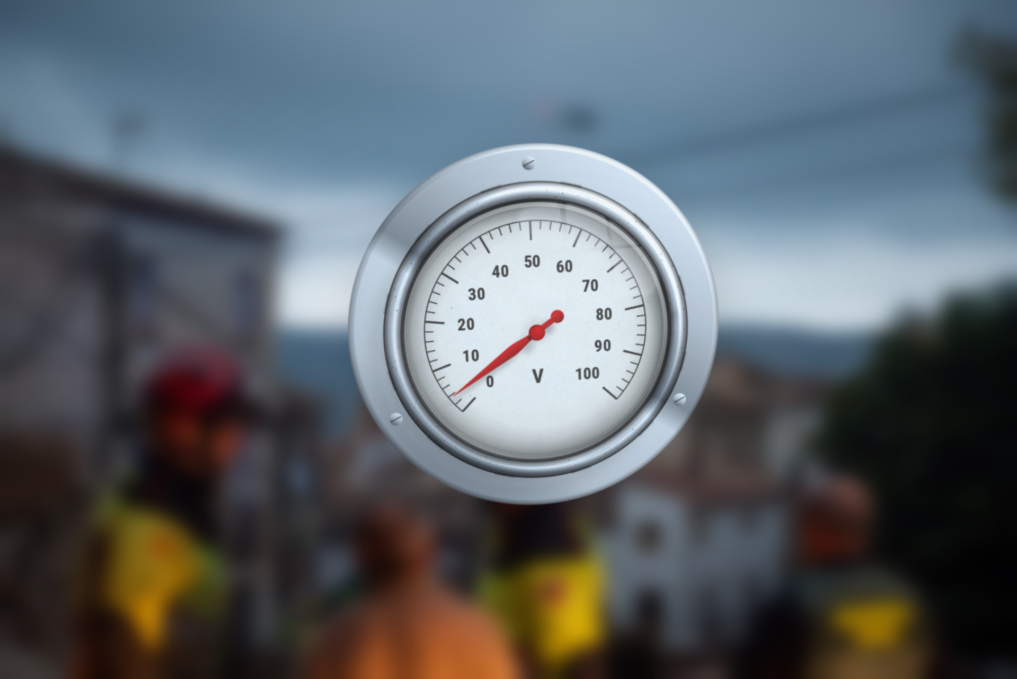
{"value": 4, "unit": "V"}
